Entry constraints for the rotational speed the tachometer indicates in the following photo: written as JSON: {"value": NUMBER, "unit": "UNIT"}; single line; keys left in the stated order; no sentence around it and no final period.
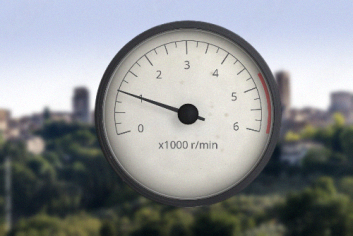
{"value": 1000, "unit": "rpm"}
